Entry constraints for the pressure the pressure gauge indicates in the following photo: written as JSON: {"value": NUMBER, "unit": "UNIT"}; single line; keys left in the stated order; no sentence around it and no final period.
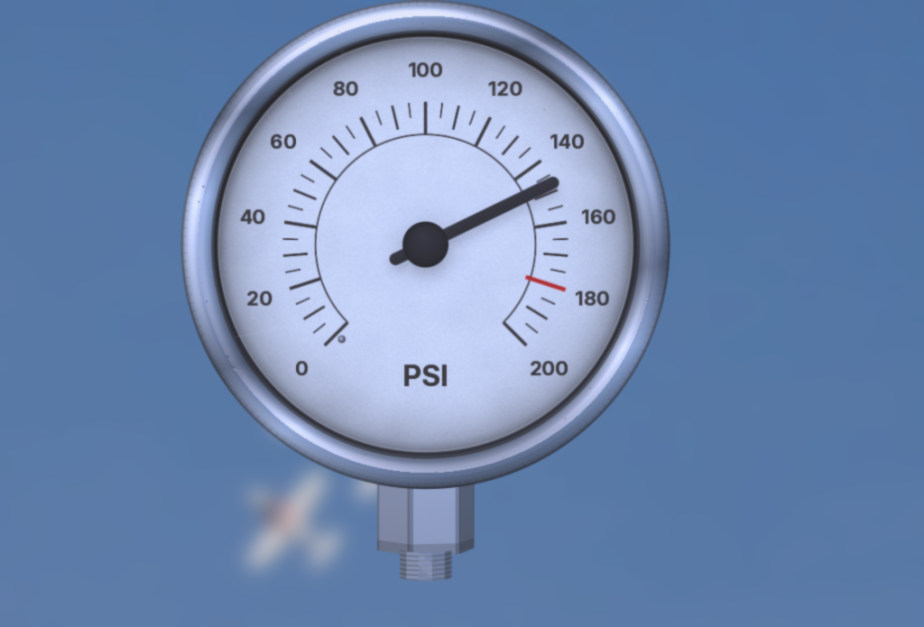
{"value": 147.5, "unit": "psi"}
